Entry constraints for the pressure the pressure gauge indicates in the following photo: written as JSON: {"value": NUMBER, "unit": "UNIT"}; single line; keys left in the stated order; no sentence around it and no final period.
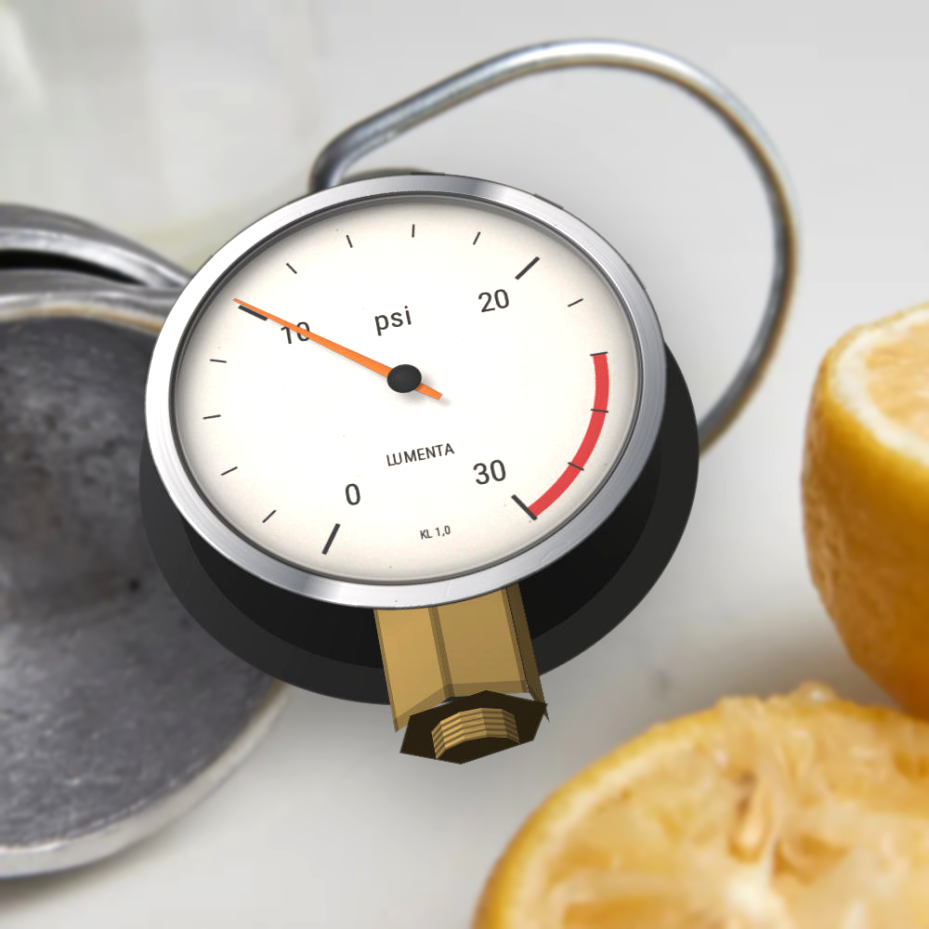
{"value": 10, "unit": "psi"}
